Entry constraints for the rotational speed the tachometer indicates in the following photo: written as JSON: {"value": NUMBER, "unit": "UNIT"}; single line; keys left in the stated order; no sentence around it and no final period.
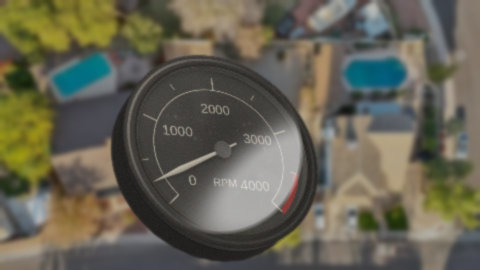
{"value": 250, "unit": "rpm"}
